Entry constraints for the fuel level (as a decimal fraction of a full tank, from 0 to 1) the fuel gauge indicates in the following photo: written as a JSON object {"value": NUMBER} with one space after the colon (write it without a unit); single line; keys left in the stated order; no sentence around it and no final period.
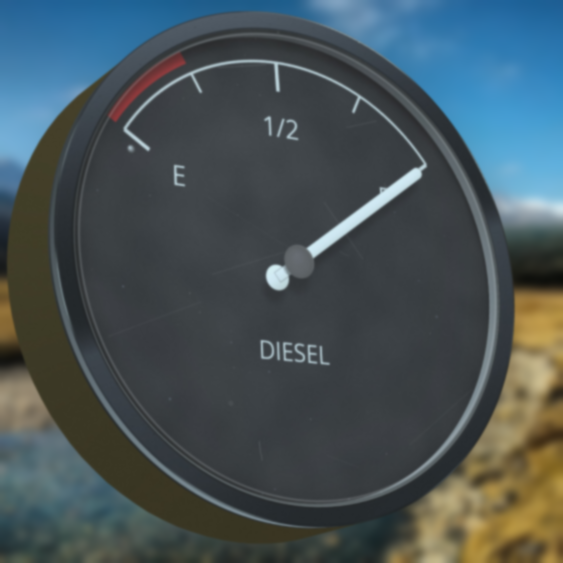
{"value": 1}
